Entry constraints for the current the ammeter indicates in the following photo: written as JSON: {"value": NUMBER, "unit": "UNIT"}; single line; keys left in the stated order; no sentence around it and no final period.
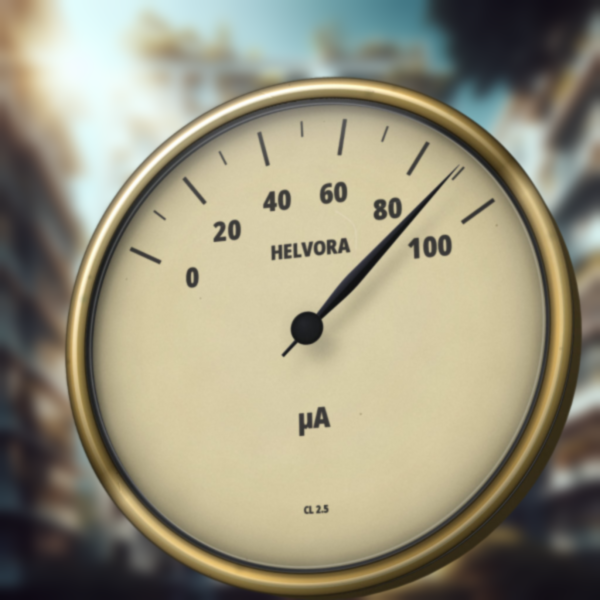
{"value": 90, "unit": "µA"}
